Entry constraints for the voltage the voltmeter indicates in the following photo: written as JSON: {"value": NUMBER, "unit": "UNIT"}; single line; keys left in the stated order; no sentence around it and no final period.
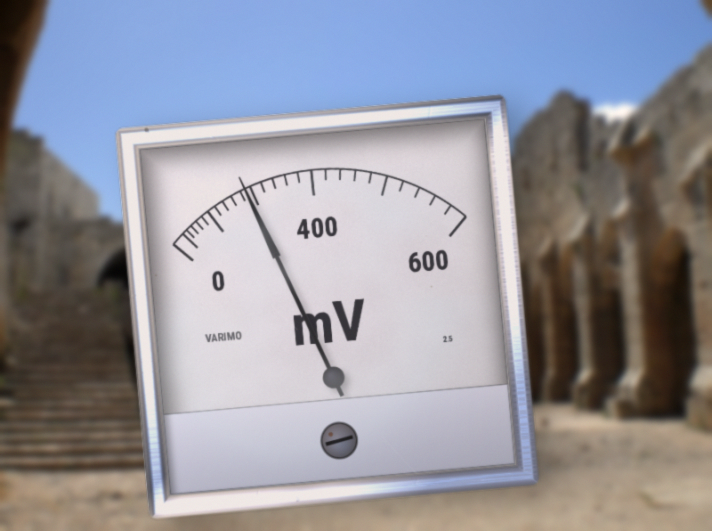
{"value": 290, "unit": "mV"}
